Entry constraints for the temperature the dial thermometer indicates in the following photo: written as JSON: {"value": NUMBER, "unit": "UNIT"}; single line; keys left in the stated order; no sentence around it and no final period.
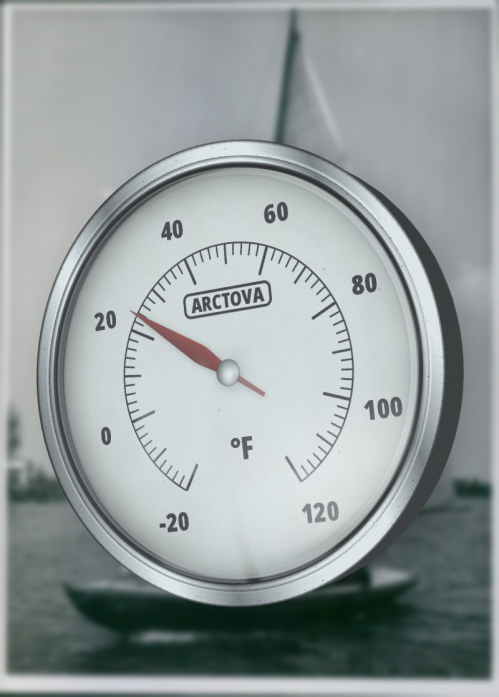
{"value": 24, "unit": "°F"}
